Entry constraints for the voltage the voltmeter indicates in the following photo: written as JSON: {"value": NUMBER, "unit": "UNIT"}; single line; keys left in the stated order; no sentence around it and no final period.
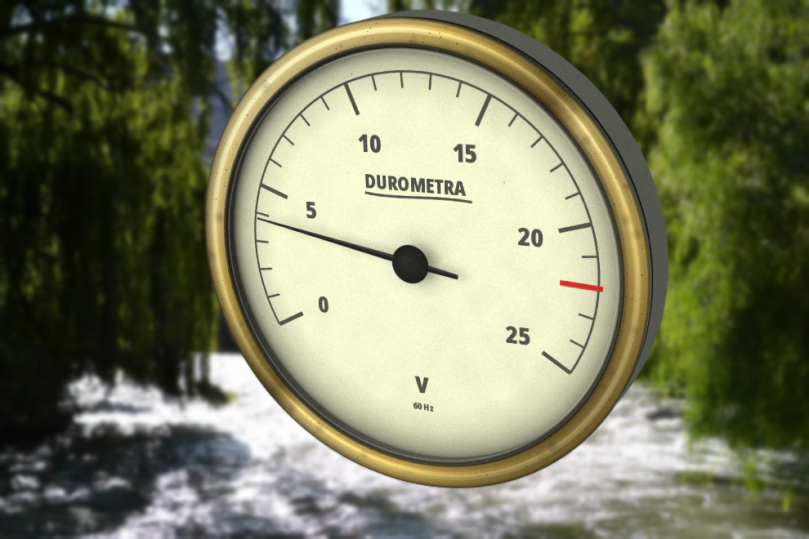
{"value": 4, "unit": "V"}
